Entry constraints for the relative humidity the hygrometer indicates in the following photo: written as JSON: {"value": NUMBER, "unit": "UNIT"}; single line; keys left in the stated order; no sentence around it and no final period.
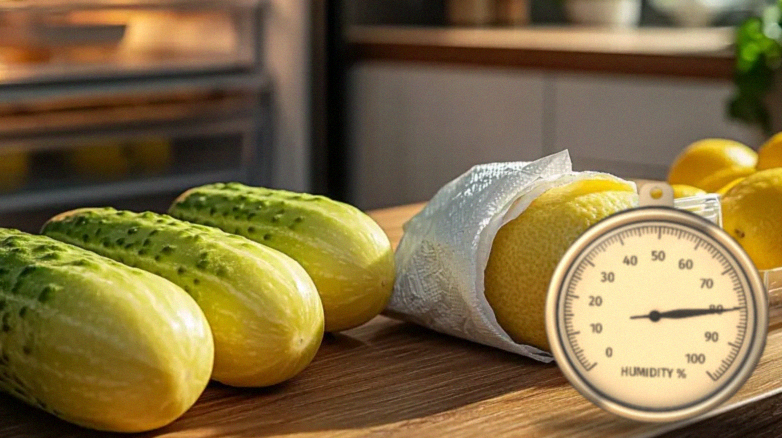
{"value": 80, "unit": "%"}
